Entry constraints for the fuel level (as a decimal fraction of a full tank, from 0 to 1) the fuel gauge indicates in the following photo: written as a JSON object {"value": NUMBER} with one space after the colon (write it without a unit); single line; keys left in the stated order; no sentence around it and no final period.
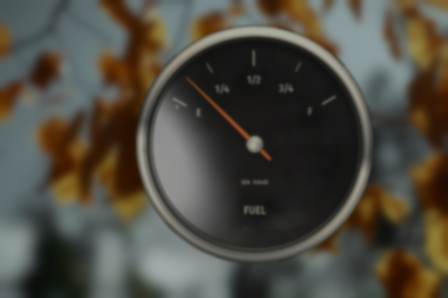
{"value": 0.125}
